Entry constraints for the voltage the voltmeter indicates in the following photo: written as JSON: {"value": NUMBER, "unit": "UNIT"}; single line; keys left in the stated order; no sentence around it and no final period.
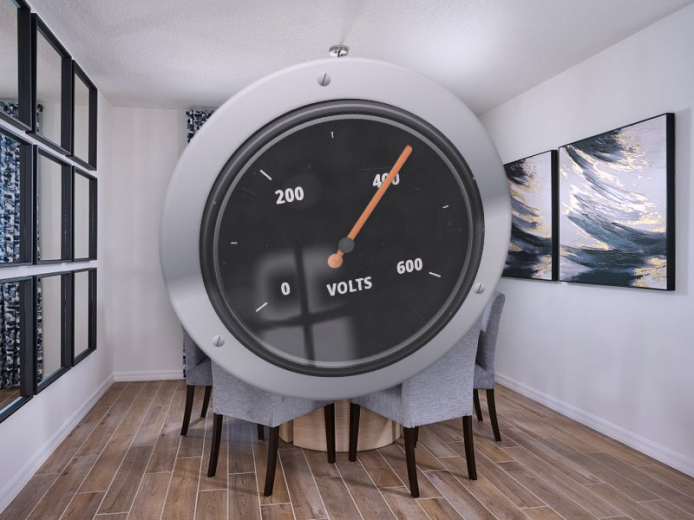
{"value": 400, "unit": "V"}
